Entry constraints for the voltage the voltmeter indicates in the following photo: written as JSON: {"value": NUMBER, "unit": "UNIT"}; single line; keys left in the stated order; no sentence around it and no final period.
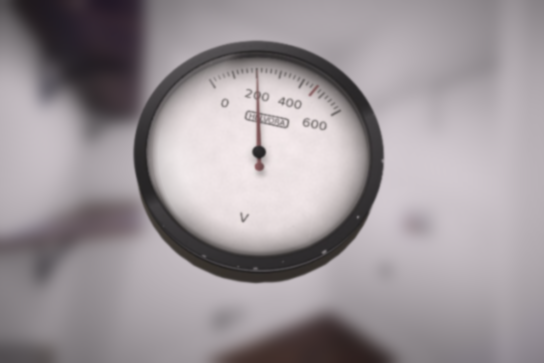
{"value": 200, "unit": "V"}
